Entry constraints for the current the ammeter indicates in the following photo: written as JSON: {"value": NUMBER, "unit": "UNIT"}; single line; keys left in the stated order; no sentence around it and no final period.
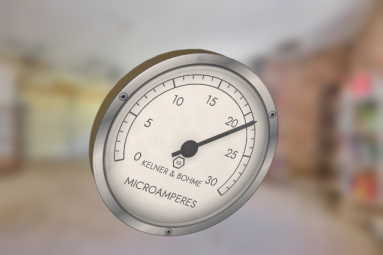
{"value": 21, "unit": "µA"}
